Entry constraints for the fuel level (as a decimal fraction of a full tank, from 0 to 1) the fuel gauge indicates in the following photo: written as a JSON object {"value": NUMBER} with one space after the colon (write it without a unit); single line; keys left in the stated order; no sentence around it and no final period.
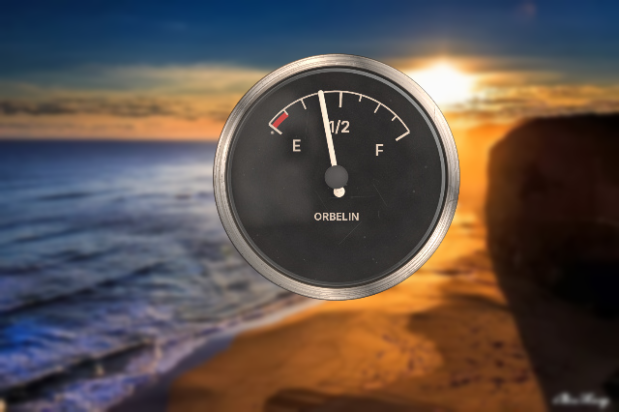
{"value": 0.375}
